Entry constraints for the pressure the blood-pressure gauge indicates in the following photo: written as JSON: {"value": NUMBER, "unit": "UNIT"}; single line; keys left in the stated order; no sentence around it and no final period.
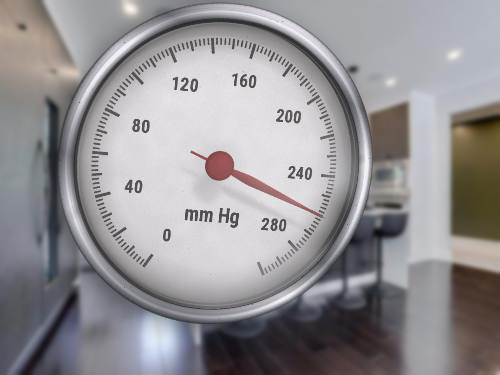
{"value": 260, "unit": "mmHg"}
